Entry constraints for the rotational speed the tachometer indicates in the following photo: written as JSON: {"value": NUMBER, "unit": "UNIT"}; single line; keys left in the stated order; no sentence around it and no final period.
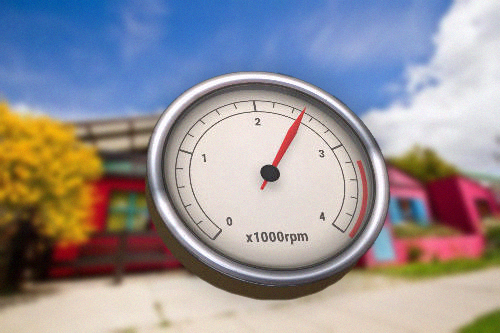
{"value": 2500, "unit": "rpm"}
